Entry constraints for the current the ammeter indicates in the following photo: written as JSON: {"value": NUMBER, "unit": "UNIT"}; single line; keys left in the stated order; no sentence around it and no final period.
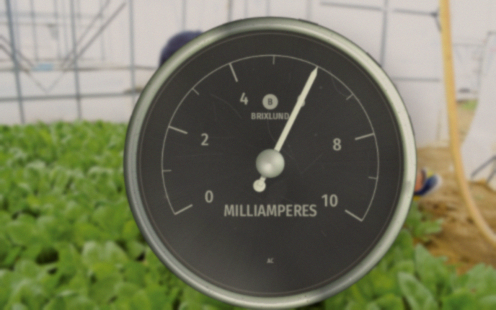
{"value": 6, "unit": "mA"}
